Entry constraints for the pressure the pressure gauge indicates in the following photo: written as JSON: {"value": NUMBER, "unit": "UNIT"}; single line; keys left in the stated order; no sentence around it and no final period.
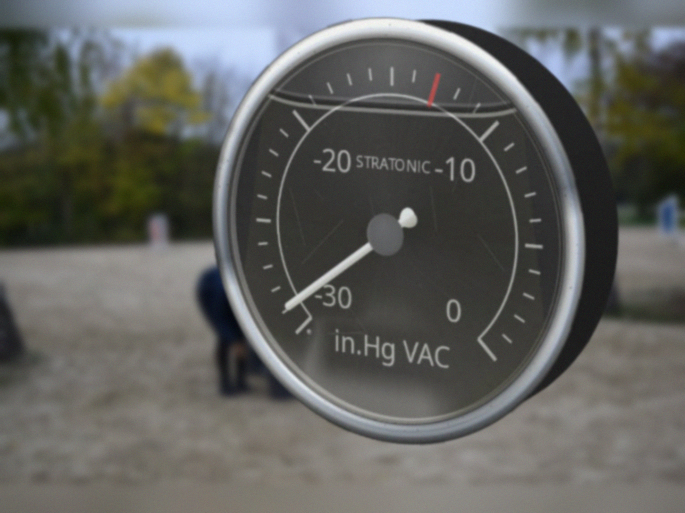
{"value": -29, "unit": "inHg"}
